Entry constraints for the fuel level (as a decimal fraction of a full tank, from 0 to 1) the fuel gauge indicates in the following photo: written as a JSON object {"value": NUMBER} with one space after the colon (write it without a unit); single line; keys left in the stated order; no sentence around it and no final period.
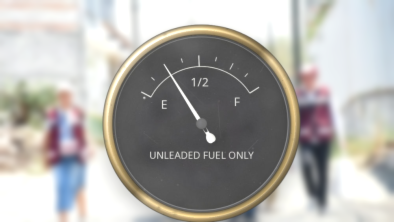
{"value": 0.25}
